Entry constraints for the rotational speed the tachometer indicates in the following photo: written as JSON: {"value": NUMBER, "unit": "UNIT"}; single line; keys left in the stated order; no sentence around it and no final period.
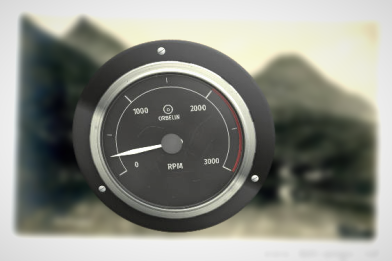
{"value": 250, "unit": "rpm"}
